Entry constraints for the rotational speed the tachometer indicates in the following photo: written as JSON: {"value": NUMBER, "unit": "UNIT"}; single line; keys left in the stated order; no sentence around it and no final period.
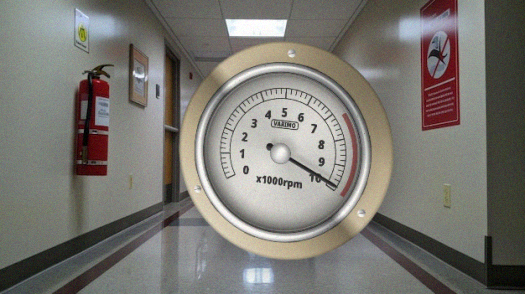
{"value": 9800, "unit": "rpm"}
